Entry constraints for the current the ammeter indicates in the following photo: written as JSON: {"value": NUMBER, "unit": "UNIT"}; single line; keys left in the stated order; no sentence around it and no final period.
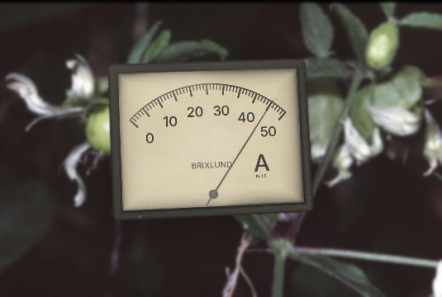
{"value": 45, "unit": "A"}
